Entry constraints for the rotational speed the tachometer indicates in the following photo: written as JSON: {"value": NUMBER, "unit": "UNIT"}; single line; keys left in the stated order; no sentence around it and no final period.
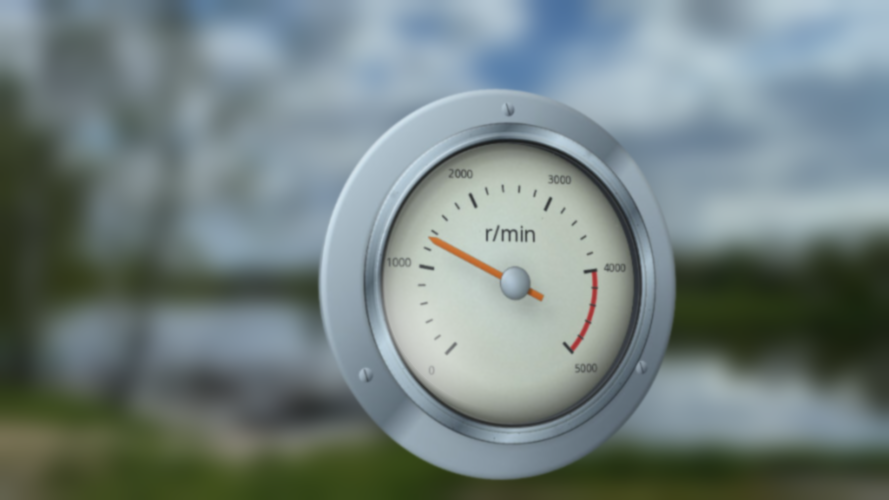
{"value": 1300, "unit": "rpm"}
